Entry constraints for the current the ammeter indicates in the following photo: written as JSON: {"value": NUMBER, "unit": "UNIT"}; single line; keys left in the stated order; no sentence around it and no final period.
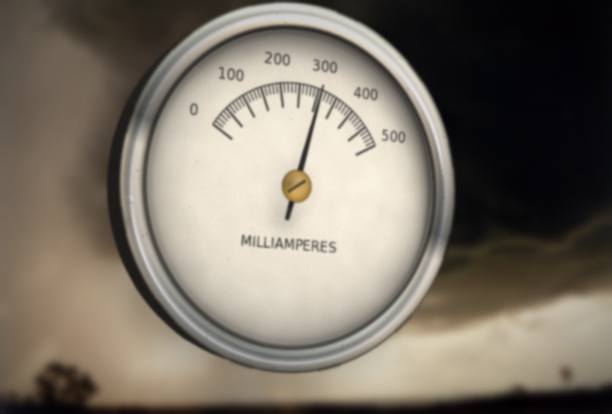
{"value": 300, "unit": "mA"}
